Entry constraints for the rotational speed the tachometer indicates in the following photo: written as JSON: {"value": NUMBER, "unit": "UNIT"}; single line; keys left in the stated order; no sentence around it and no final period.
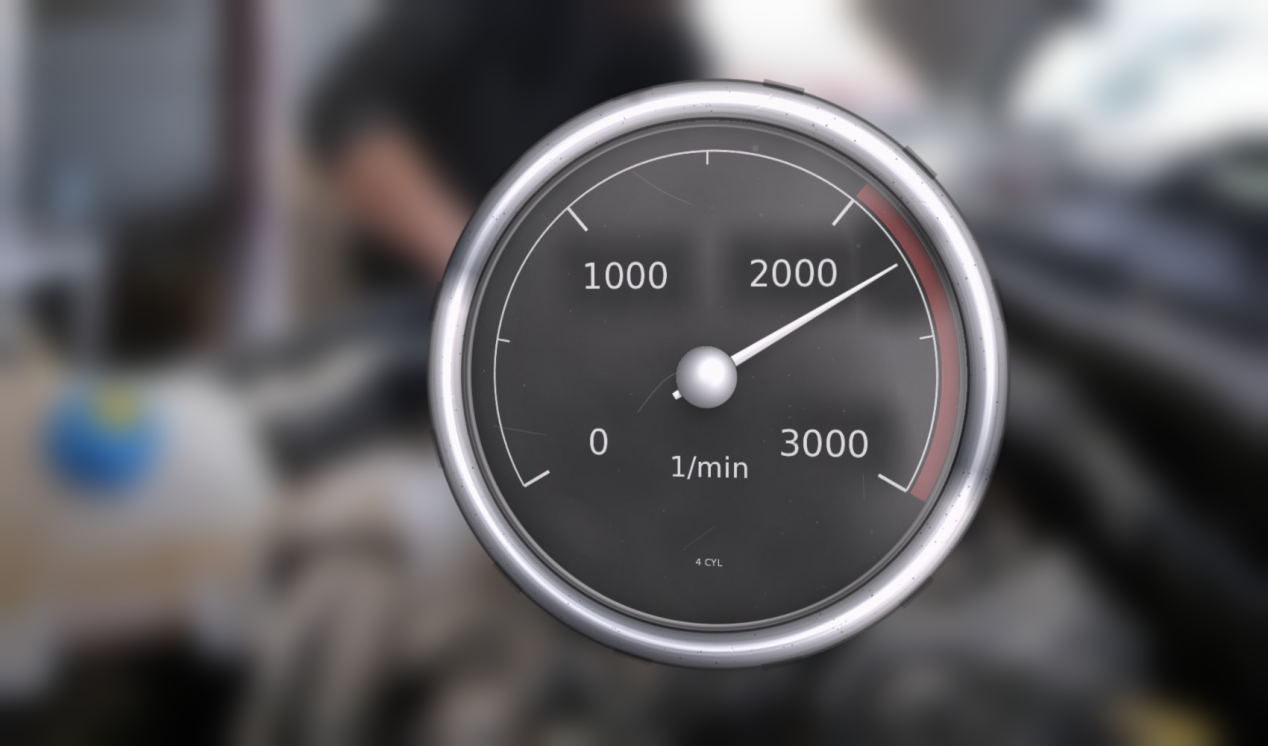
{"value": 2250, "unit": "rpm"}
